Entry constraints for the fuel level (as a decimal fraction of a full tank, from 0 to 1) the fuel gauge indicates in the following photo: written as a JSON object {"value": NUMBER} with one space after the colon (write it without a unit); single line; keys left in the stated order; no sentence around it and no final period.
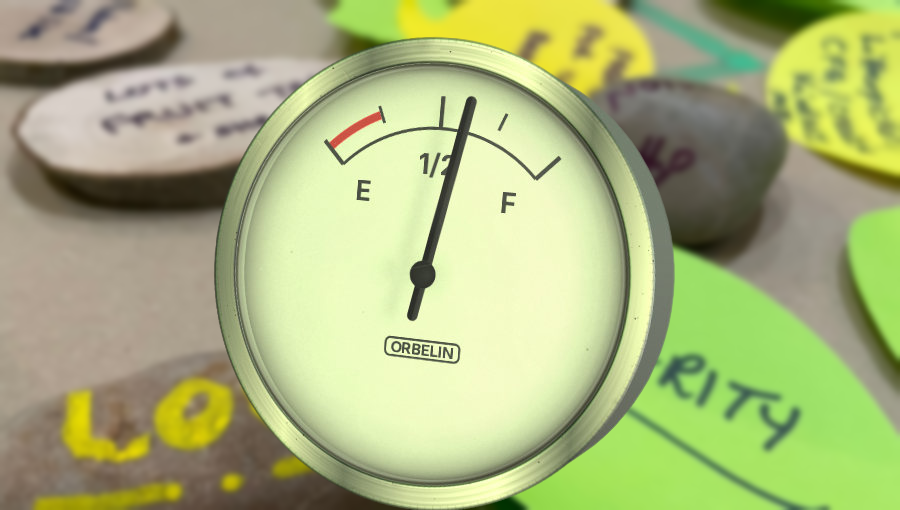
{"value": 0.625}
